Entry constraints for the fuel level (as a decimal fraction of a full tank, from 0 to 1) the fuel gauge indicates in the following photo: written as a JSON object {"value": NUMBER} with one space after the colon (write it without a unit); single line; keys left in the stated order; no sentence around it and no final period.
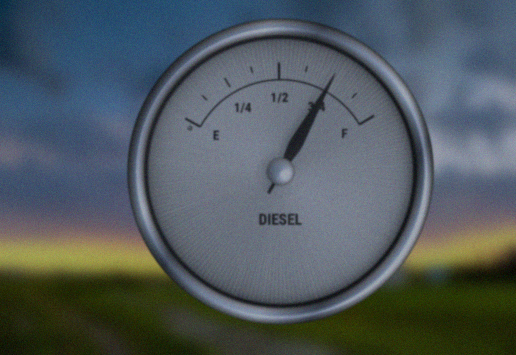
{"value": 0.75}
